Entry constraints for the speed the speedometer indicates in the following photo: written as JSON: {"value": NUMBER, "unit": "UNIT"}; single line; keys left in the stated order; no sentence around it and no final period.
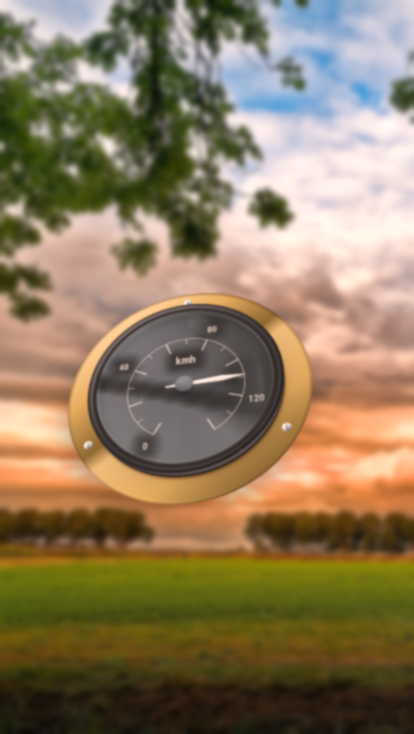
{"value": 110, "unit": "km/h"}
